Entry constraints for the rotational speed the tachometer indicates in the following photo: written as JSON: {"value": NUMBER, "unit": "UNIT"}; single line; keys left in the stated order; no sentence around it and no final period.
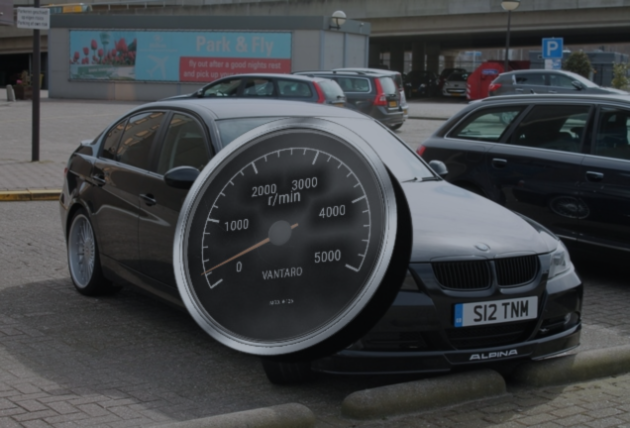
{"value": 200, "unit": "rpm"}
